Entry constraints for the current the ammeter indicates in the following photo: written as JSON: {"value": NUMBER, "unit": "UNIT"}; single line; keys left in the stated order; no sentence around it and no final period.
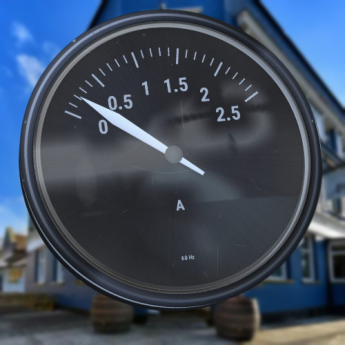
{"value": 0.2, "unit": "A"}
